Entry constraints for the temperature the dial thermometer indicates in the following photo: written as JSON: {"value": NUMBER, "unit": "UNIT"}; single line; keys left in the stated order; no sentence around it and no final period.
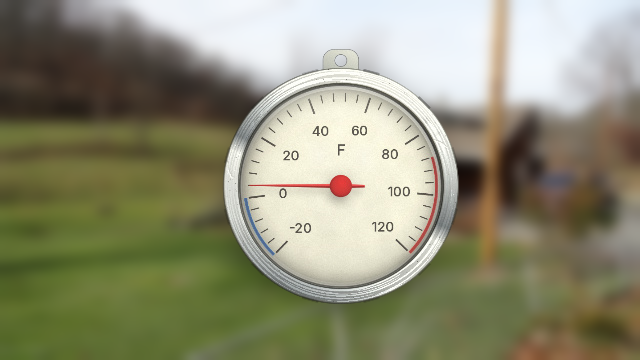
{"value": 4, "unit": "°F"}
